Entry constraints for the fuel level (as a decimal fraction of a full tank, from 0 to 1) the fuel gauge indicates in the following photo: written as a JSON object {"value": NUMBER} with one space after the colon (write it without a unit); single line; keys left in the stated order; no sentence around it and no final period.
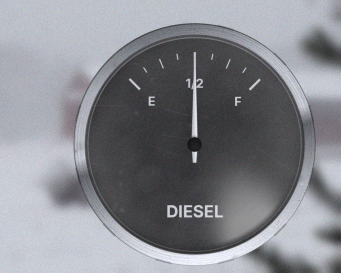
{"value": 0.5}
